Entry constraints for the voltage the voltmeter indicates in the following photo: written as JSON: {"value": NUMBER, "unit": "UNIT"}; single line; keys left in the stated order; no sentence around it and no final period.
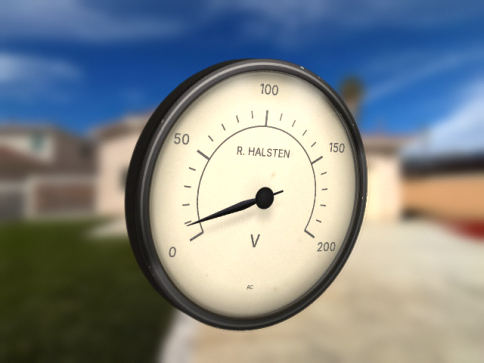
{"value": 10, "unit": "V"}
